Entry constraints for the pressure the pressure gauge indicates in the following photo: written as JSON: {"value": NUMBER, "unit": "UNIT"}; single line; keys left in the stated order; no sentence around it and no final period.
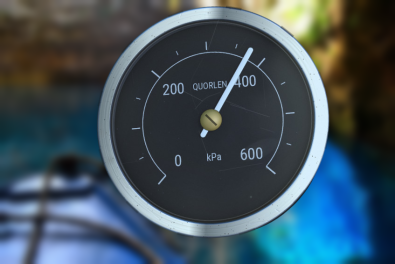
{"value": 375, "unit": "kPa"}
